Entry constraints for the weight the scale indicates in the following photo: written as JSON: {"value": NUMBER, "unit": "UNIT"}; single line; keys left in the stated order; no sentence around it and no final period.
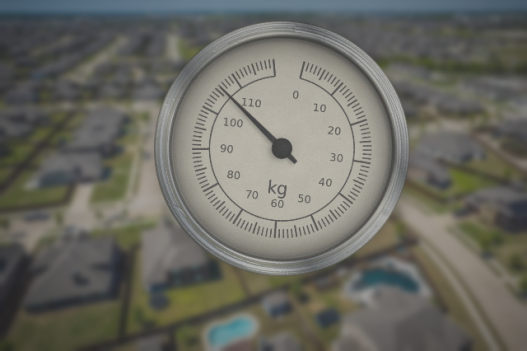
{"value": 106, "unit": "kg"}
